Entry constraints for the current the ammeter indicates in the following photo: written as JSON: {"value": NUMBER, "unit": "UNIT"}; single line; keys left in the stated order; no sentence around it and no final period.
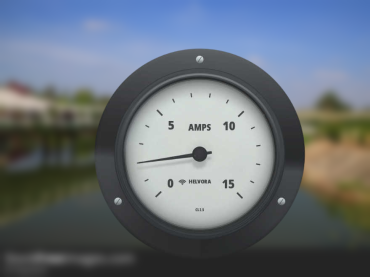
{"value": 2, "unit": "A"}
